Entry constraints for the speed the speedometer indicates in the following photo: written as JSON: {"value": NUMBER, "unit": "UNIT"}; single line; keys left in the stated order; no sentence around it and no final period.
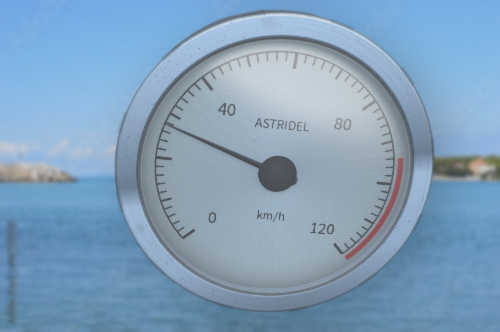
{"value": 28, "unit": "km/h"}
